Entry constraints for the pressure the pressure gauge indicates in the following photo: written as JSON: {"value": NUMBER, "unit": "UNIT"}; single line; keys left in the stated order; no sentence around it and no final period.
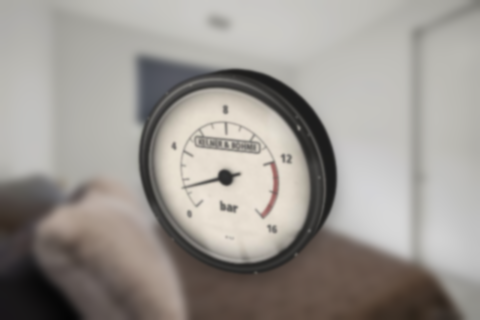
{"value": 1.5, "unit": "bar"}
